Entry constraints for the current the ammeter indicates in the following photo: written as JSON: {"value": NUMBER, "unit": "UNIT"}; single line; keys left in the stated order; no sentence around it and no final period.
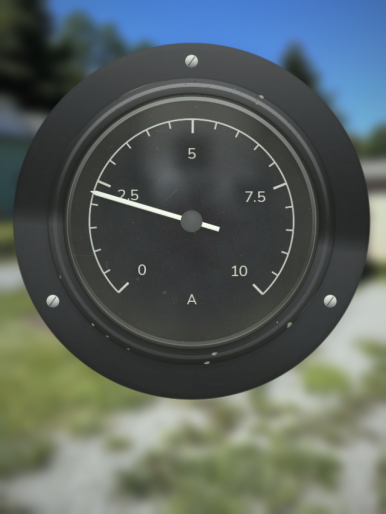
{"value": 2.25, "unit": "A"}
